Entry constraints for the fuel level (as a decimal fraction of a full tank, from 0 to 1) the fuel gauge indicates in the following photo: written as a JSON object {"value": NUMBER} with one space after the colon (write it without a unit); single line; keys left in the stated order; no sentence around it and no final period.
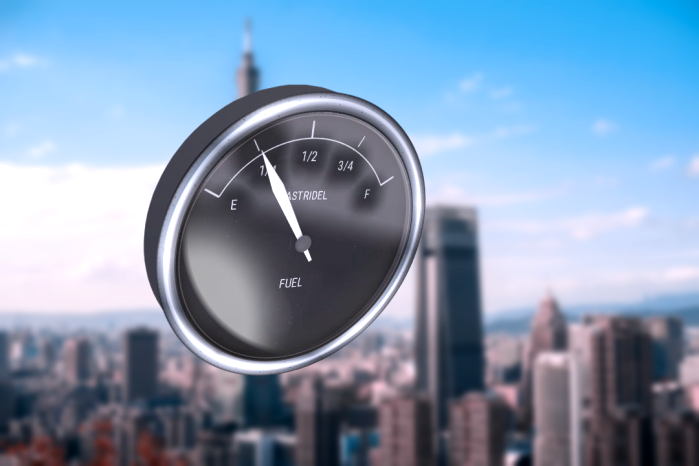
{"value": 0.25}
